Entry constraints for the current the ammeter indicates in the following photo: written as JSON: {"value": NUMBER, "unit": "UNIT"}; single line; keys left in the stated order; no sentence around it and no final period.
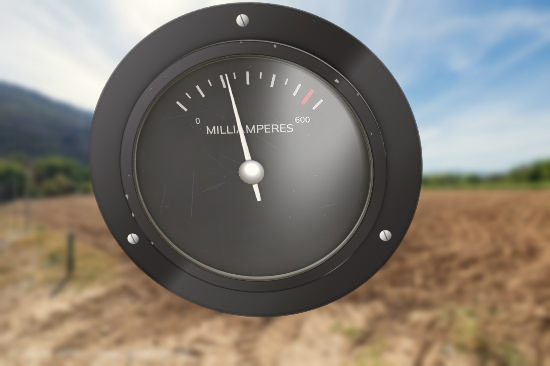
{"value": 225, "unit": "mA"}
